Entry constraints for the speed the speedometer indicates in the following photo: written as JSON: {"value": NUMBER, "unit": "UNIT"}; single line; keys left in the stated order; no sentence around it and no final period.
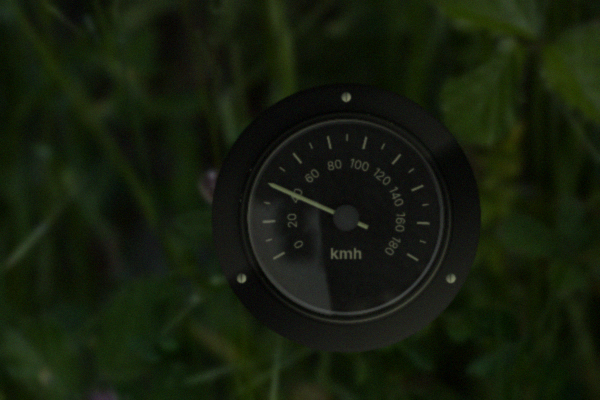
{"value": 40, "unit": "km/h"}
